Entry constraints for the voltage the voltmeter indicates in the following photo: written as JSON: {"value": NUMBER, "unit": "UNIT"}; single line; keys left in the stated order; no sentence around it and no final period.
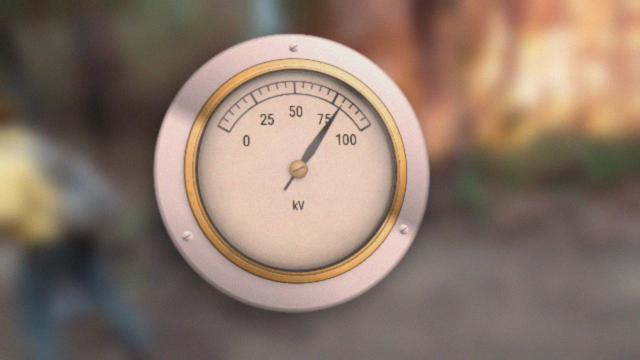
{"value": 80, "unit": "kV"}
